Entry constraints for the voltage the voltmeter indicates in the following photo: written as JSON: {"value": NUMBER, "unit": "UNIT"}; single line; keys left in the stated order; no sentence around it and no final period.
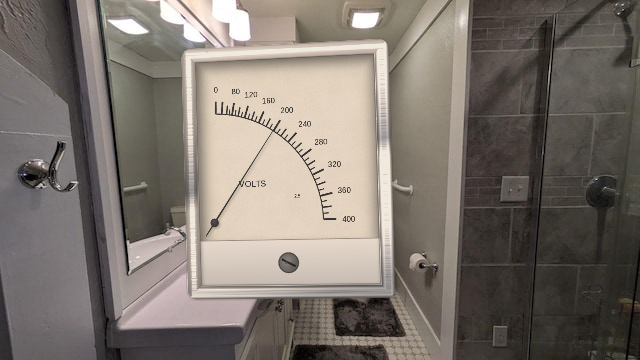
{"value": 200, "unit": "V"}
